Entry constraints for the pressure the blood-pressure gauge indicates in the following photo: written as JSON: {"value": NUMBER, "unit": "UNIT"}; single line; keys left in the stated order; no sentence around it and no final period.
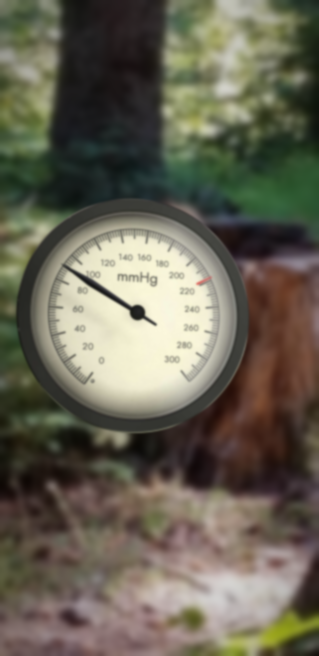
{"value": 90, "unit": "mmHg"}
